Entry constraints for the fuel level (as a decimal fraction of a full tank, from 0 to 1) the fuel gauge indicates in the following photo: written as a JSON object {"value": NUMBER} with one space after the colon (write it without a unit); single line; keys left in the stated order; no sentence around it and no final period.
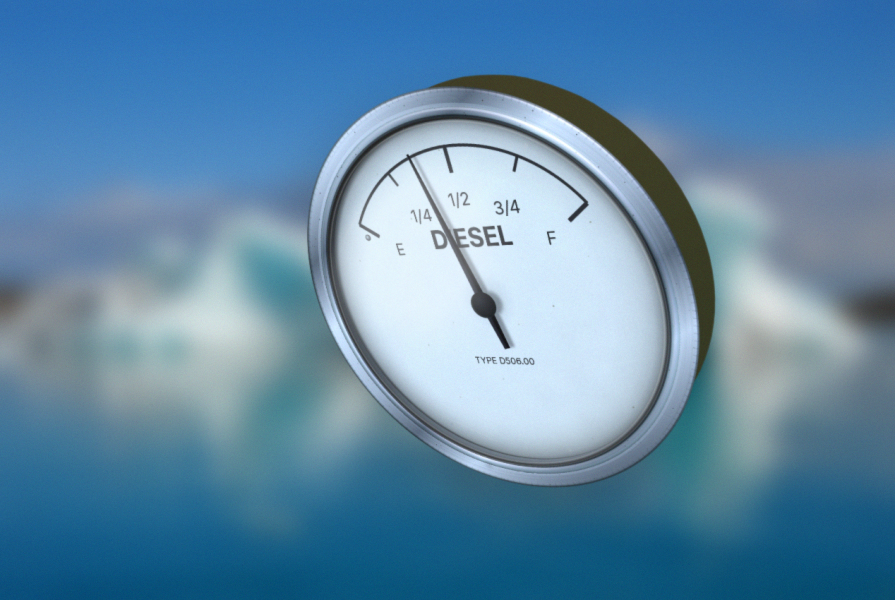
{"value": 0.375}
